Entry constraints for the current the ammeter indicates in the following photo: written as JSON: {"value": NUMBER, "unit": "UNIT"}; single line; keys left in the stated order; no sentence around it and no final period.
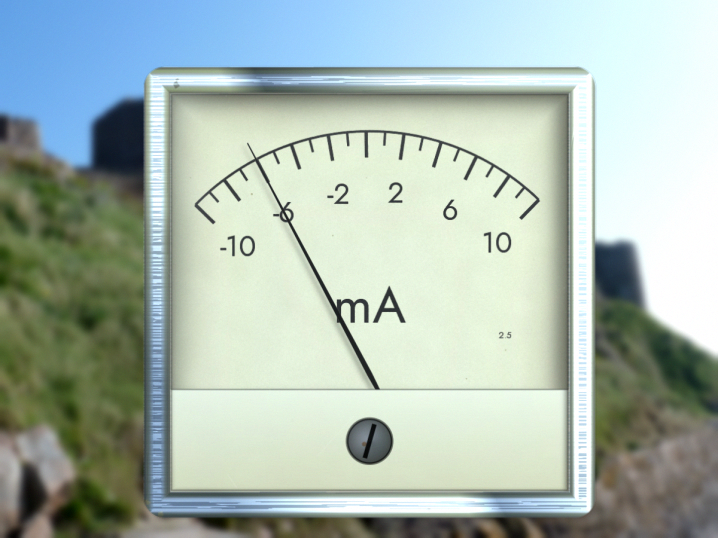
{"value": -6, "unit": "mA"}
